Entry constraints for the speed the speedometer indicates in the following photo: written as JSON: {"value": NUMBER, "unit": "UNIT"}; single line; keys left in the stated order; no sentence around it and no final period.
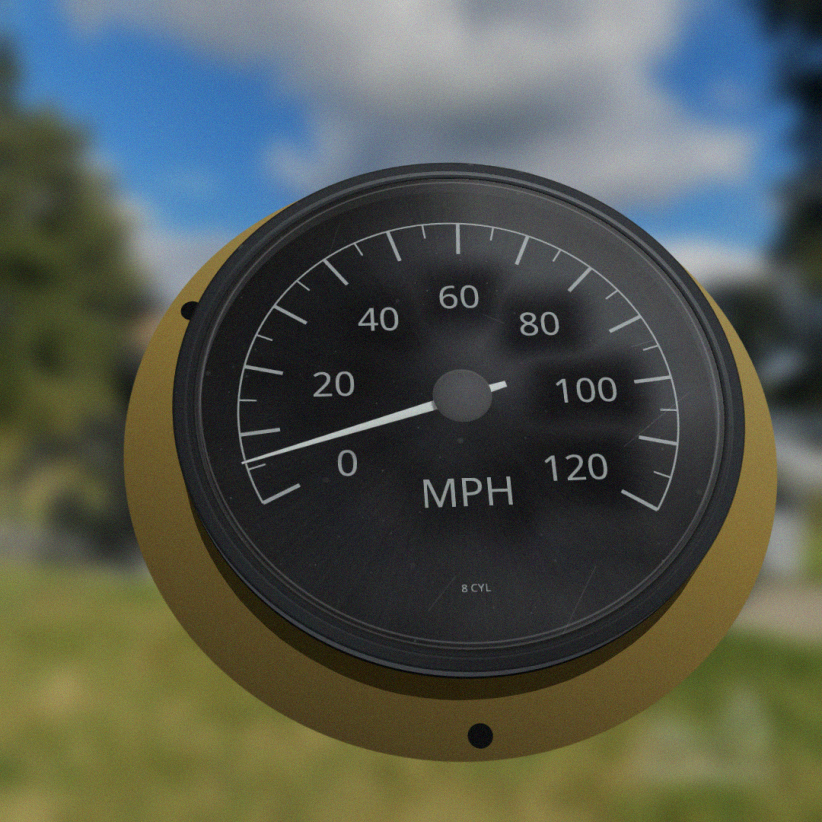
{"value": 5, "unit": "mph"}
